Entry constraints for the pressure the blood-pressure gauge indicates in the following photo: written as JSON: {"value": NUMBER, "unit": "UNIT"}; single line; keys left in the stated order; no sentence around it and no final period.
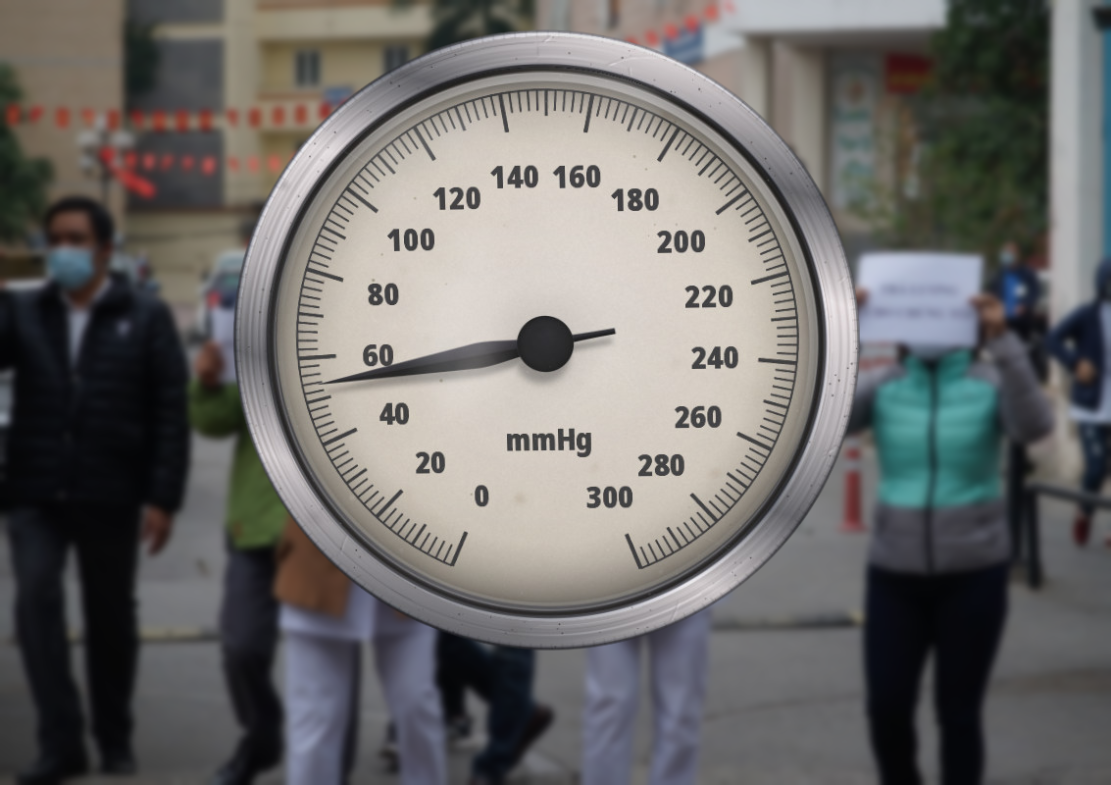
{"value": 54, "unit": "mmHg"}
